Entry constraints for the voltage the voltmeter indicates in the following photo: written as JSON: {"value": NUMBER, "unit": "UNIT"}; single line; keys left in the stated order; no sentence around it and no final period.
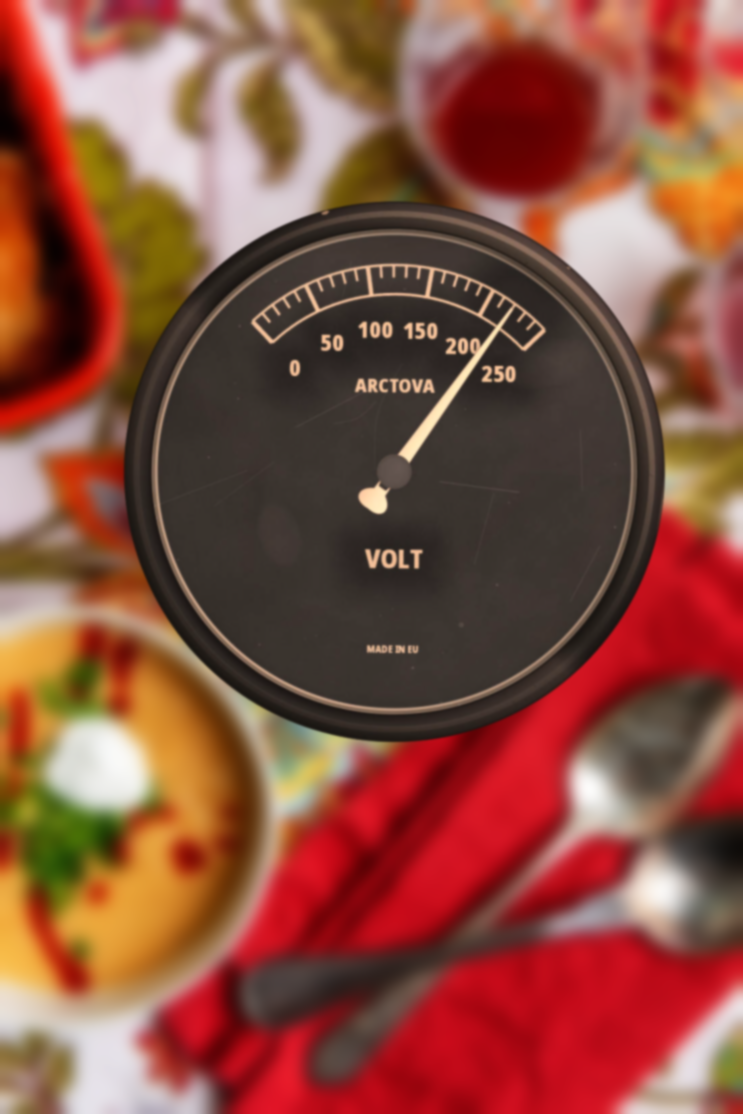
{"value": 220, "unit": "V"}
